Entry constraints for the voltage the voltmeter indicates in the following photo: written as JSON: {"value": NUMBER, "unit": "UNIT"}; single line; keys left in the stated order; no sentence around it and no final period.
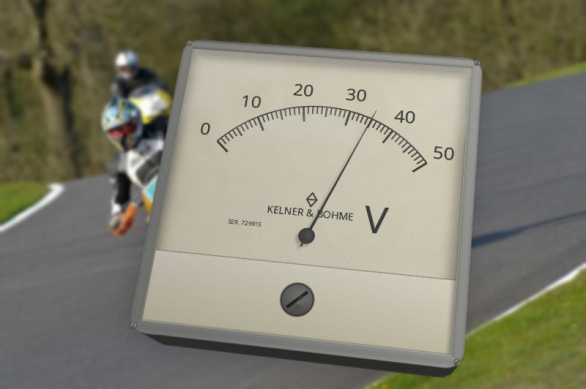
{"value": 35, "unit": "V"}
